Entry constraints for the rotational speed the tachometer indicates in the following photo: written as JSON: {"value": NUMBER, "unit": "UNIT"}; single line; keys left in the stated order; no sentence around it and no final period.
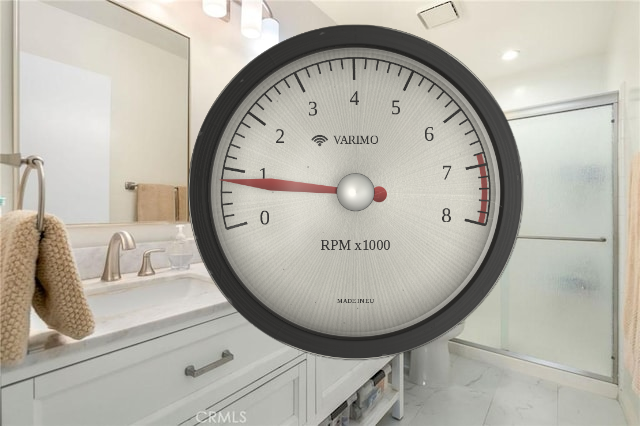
{"value": 800, "unit": "rpm"}
